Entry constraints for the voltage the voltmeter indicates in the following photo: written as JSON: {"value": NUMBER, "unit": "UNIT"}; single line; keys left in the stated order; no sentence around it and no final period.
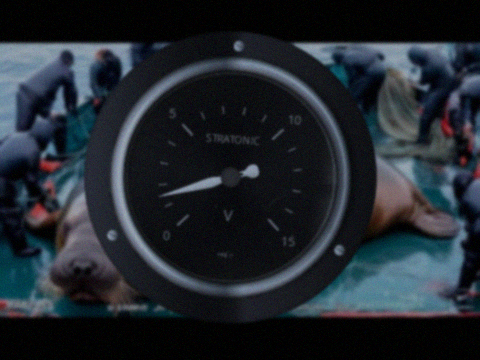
{"value": 1.5, "unit": "V"}
